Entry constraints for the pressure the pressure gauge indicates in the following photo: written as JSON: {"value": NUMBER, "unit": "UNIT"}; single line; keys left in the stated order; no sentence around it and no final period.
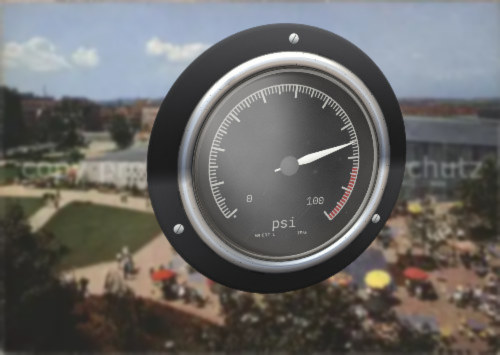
{"value": 75, "unit": "psi"}
